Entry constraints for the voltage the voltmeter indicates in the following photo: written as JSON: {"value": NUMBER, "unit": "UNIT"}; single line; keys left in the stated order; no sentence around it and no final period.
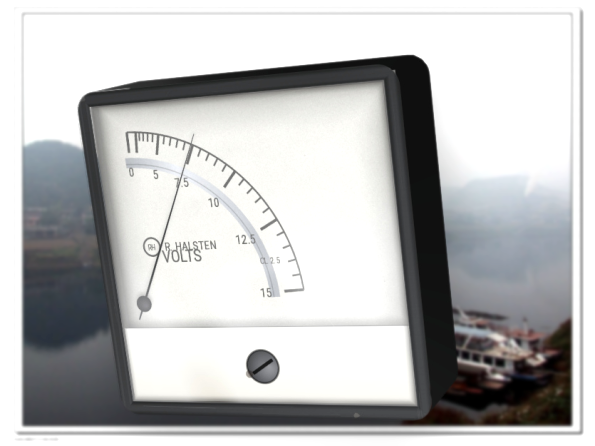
{"value": 7.5, "unit": "V"}
